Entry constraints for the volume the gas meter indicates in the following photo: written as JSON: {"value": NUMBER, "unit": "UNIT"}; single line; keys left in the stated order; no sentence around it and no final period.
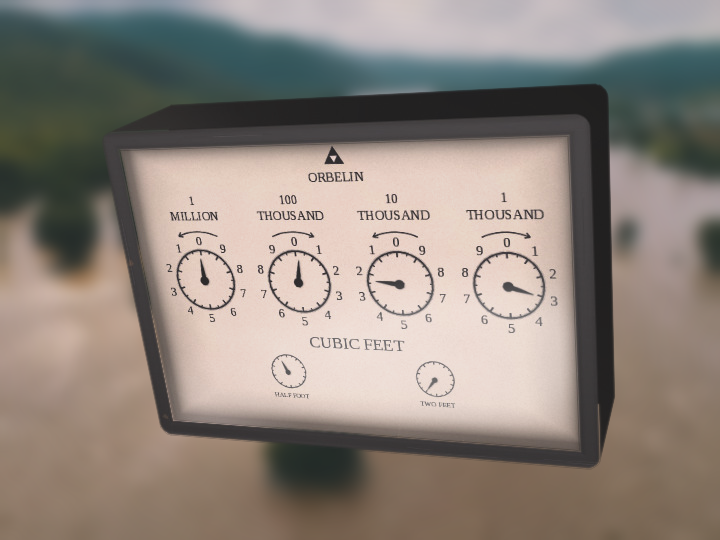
{"value": 2300, "unit": "ft³"}
